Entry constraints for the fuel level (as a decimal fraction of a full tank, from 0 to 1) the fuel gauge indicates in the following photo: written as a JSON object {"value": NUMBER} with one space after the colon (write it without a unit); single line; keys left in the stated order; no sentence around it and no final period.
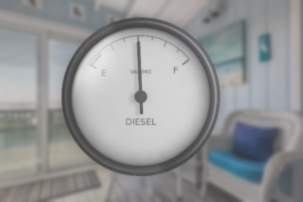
{"value": 0.5}
